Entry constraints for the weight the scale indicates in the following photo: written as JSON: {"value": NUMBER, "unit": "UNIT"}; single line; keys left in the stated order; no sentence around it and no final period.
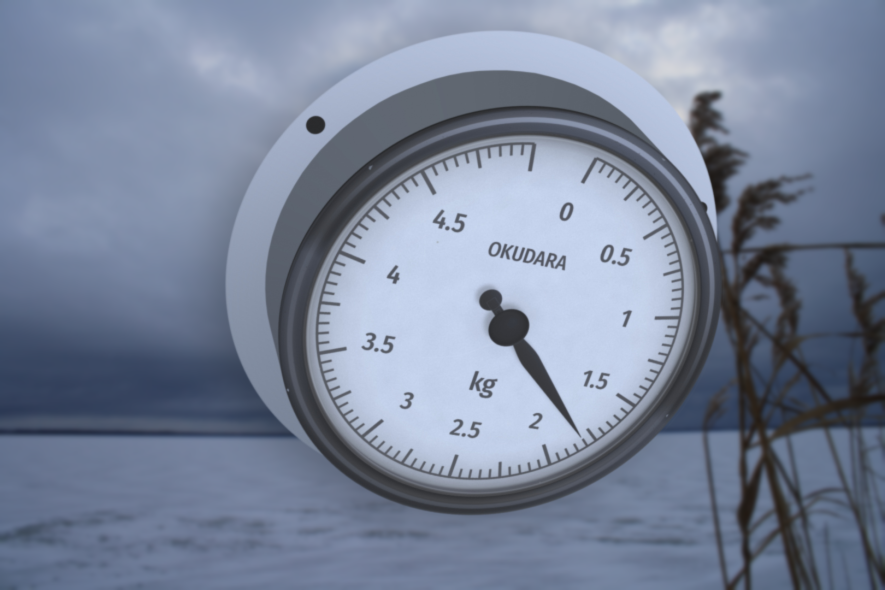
{"value": 1.8, "unit": "kg"}
